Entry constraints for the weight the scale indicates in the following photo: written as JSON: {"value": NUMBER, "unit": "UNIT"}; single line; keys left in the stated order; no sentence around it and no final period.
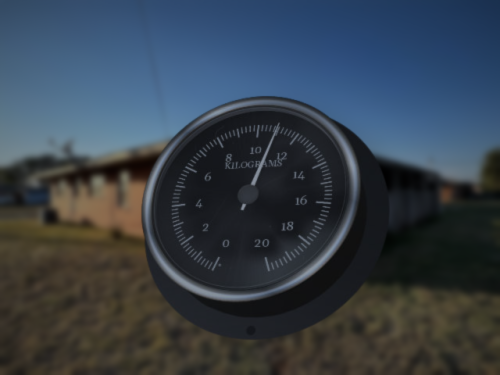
{"value": 11, "unit": "kg"}
